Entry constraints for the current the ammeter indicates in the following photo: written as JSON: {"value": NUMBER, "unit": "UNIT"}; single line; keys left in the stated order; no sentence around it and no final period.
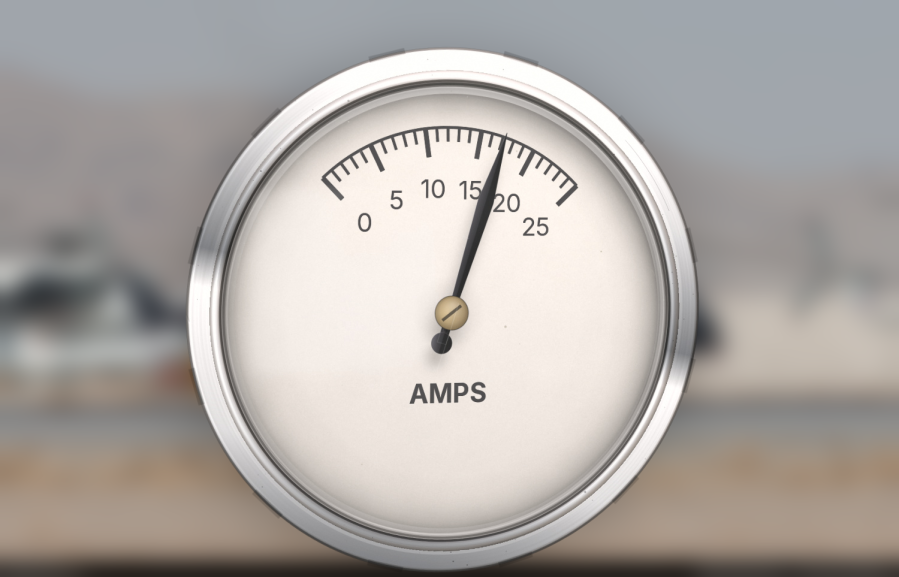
{"value": 17, "unit": "A"}
